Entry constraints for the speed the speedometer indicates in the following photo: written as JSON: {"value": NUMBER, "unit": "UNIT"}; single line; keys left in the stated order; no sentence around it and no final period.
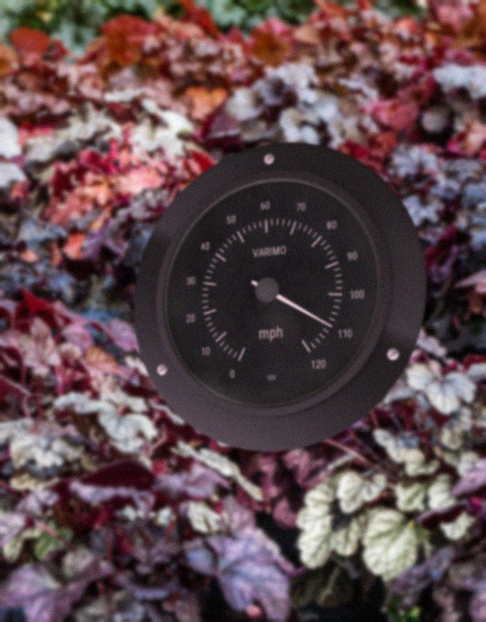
{"value": 110, "unit": "mph"}
